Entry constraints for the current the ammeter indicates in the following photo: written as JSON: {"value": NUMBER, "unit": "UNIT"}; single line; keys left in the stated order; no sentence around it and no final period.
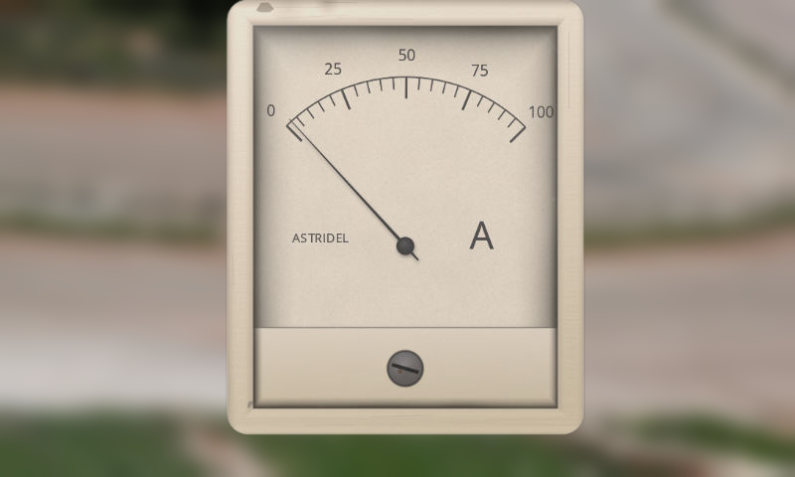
{"value": 2.5, "unit": "A"}
